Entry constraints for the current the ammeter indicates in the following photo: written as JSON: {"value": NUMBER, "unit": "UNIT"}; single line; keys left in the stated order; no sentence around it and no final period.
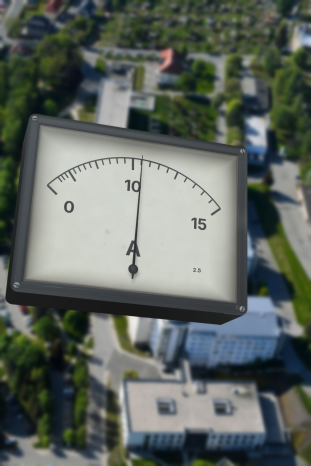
{"value": 10.5, "unit": "A"}
